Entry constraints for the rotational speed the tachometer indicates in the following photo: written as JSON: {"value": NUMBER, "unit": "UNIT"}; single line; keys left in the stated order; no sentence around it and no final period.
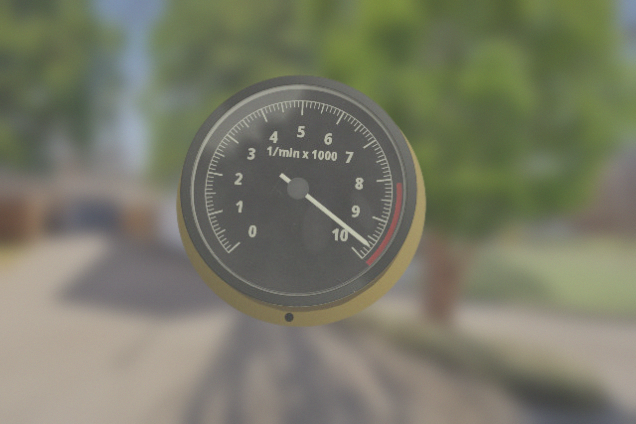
{"value": 9700, "unit": "rpm"}
